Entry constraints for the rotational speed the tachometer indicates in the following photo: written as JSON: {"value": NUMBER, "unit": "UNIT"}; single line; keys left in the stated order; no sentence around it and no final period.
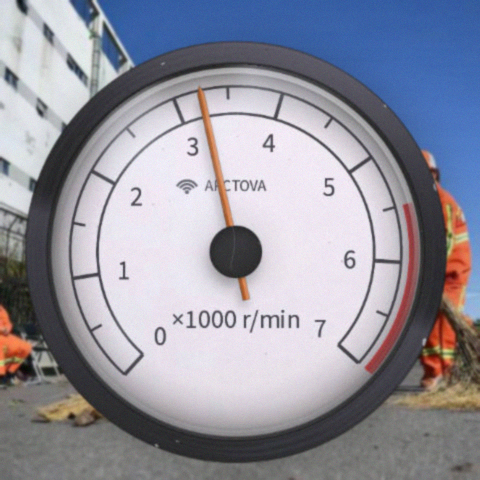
{"value": 3250, "unit": "rpm"}
